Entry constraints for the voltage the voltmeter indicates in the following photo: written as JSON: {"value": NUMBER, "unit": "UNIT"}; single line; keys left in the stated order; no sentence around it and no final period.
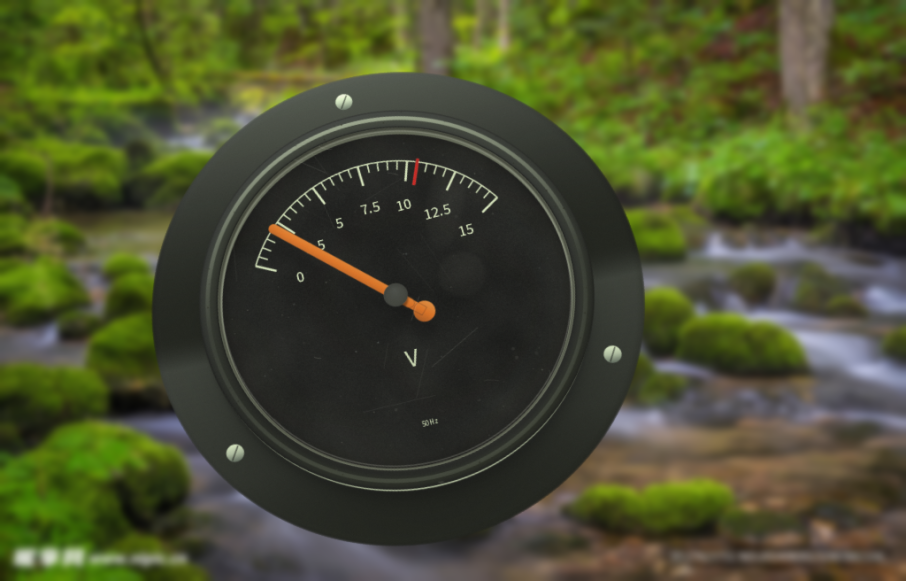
{"value": 2, "unit": "V"}
